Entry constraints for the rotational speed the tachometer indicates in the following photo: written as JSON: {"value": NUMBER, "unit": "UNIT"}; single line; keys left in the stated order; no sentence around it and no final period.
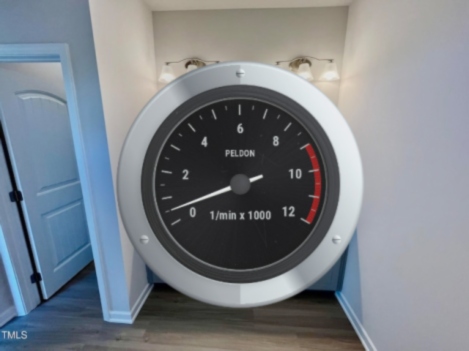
{"value": 500, "unit": "rpm"}
